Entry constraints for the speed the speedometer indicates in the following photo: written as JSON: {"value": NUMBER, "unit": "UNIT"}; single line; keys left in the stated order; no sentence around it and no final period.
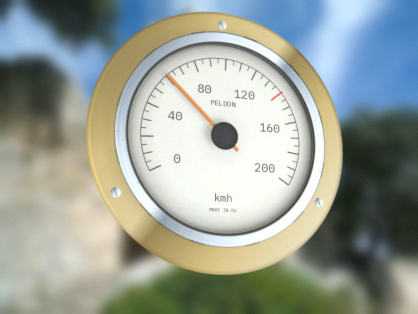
{"value": 60, "unit": "km/h"}
